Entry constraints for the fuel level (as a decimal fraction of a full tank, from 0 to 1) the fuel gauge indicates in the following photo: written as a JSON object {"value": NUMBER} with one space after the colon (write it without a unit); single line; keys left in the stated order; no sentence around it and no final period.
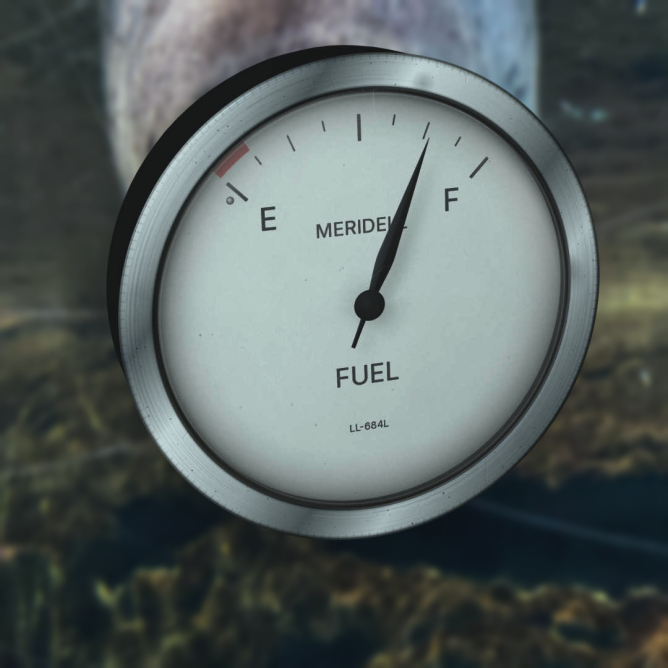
{"value": 0.75}
